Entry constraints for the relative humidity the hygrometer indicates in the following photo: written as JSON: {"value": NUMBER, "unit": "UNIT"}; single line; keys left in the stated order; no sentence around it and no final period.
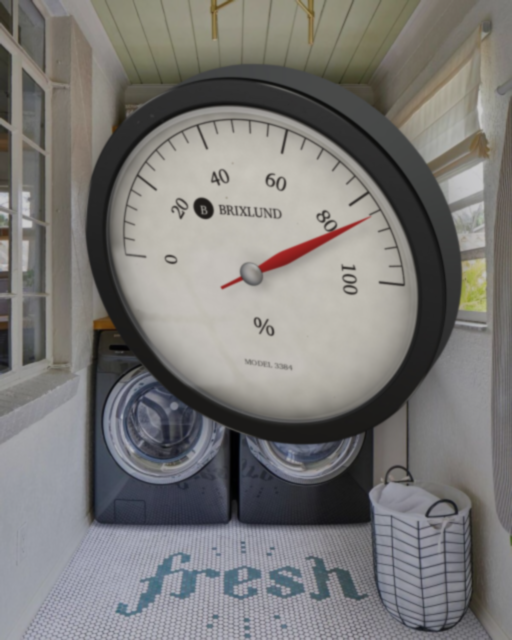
{"value": 84, "unit": "%"}
